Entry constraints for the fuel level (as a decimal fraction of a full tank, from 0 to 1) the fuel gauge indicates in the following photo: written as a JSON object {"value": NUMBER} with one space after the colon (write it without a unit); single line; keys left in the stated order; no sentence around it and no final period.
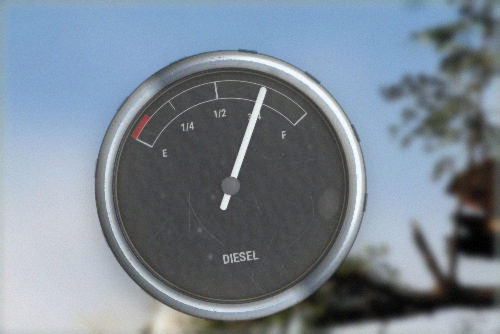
{"value": 0.75}
